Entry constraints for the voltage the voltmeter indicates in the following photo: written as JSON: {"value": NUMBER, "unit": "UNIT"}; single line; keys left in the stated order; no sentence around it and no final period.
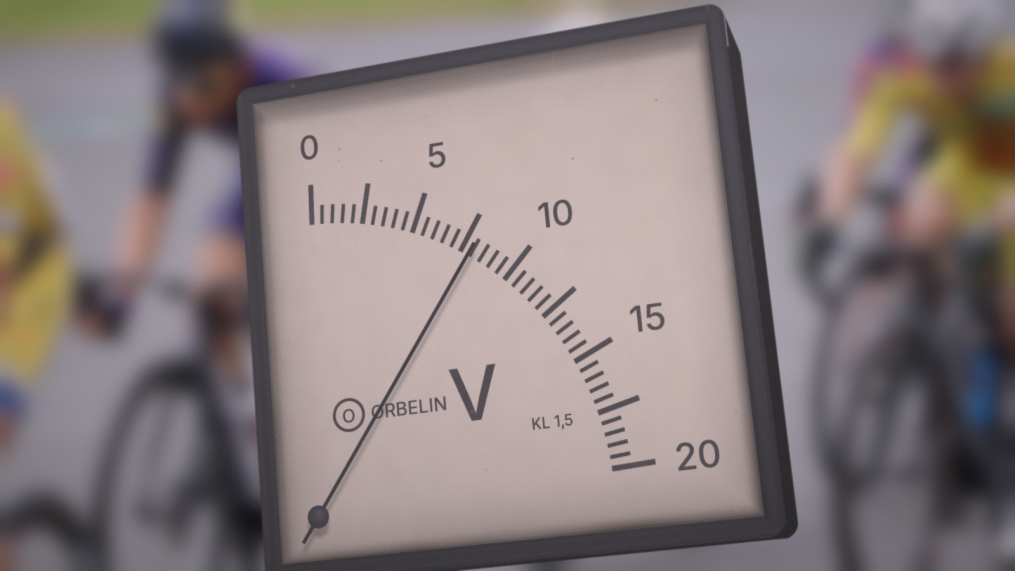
{"value": 8, "unit": "V"}
